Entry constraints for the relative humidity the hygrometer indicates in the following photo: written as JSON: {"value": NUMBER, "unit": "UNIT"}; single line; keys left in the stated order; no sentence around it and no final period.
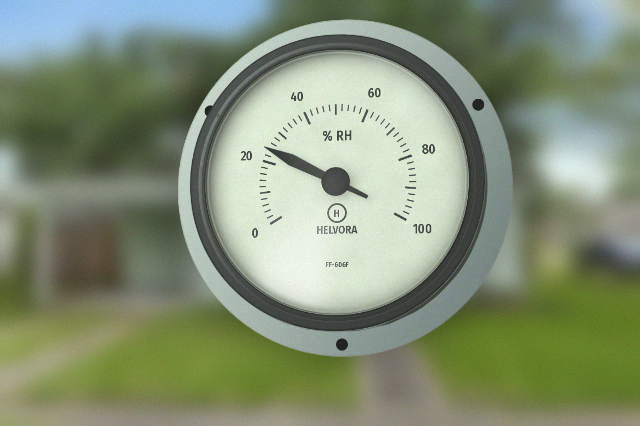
{"value": 24, "unit": "%"}
